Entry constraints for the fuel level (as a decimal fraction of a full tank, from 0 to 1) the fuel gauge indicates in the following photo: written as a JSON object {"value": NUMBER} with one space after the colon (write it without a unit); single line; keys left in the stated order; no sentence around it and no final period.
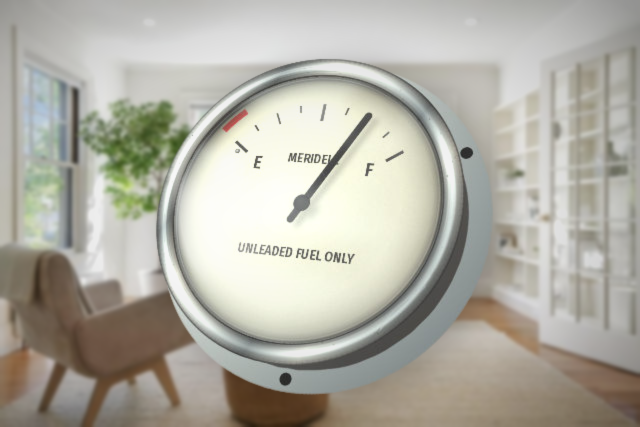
{"value": 0.75}
